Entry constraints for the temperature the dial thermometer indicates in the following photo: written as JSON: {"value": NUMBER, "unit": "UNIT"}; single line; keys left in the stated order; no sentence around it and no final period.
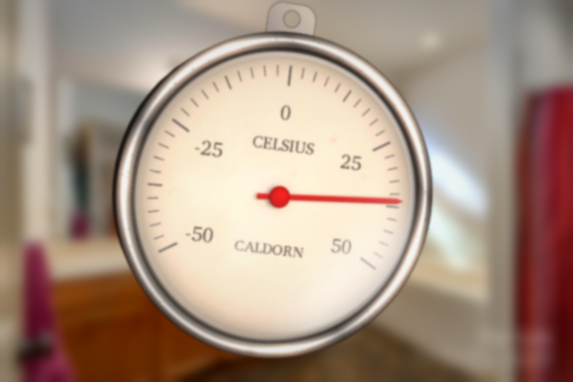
{"value": 36.25, "unit": "°C"}
